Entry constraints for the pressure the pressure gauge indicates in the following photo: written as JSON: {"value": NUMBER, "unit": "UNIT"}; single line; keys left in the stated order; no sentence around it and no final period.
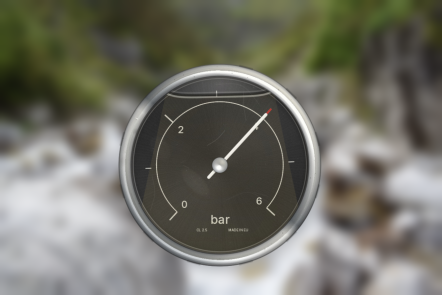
{"value": 4, "unit": "bar"}
